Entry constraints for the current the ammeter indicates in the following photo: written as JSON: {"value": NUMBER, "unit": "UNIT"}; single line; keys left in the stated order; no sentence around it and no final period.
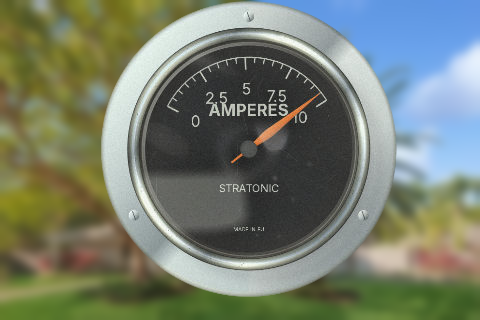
{"value": 9.5, "unit": "A"}
